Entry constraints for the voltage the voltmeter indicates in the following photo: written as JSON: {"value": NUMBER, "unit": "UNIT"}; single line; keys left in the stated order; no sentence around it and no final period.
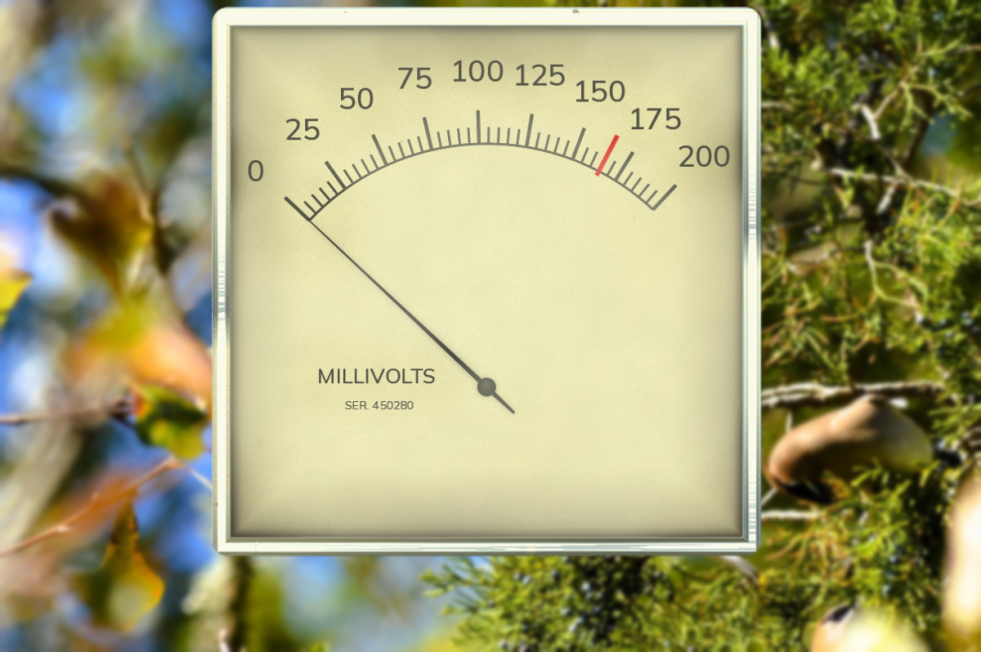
{"value": 0, "unit": "mV"}
